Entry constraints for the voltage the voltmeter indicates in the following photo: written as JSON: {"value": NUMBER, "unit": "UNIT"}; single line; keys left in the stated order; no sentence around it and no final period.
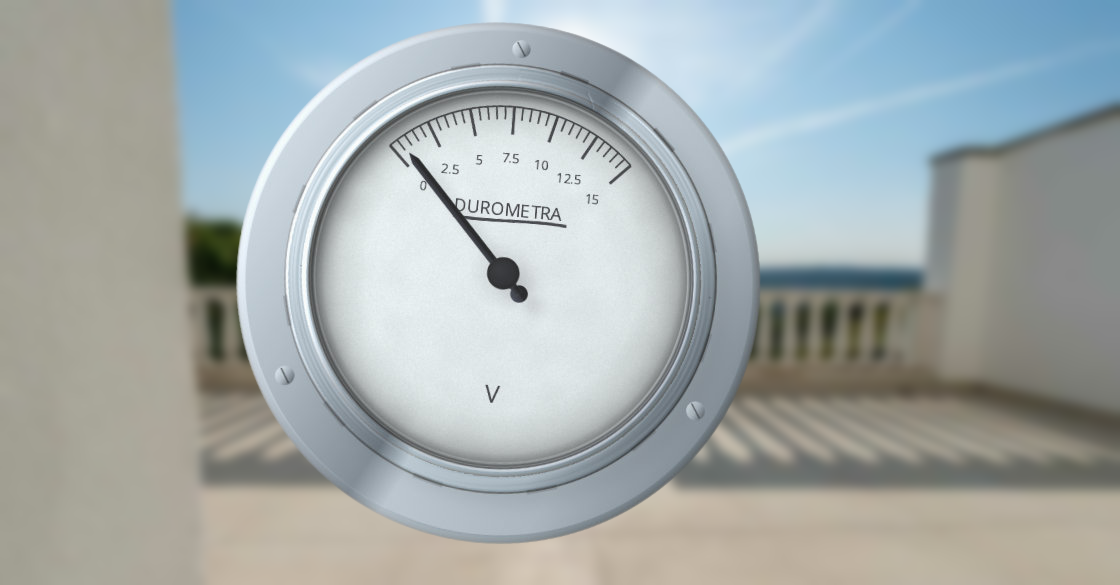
{"value": 0.5, "unit": "V"}
